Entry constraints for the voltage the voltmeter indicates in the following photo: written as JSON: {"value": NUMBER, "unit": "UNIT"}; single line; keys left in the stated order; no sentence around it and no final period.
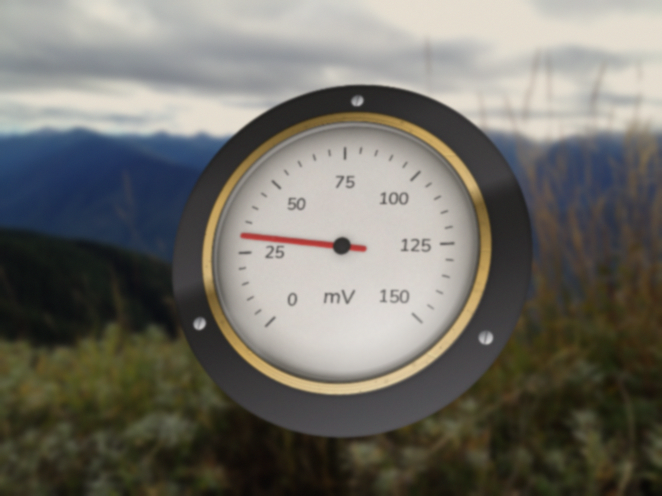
{"value": 30, "unit": "mV"}
